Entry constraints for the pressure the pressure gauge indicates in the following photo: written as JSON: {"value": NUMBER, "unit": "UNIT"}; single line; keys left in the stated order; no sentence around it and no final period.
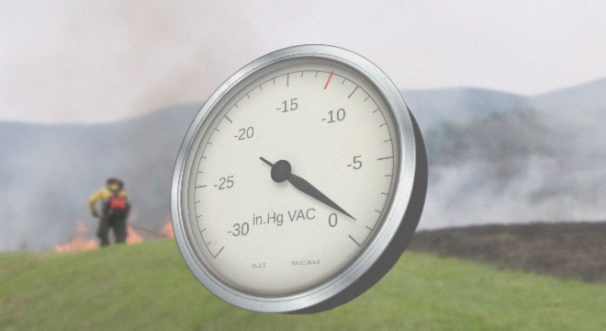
{"value": -1, "unit": "inHg"}
